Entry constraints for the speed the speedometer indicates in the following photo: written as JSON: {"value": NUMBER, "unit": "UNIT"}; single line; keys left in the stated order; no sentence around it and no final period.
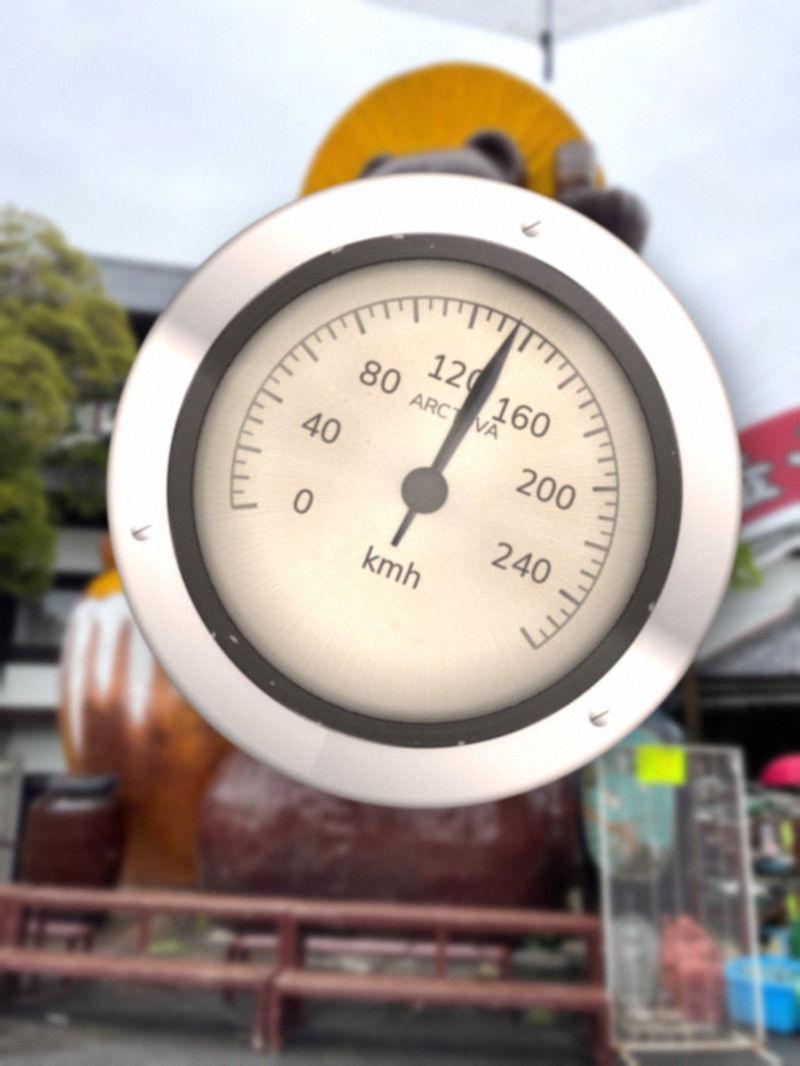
{"value": 135, "unit": "km/h"}
